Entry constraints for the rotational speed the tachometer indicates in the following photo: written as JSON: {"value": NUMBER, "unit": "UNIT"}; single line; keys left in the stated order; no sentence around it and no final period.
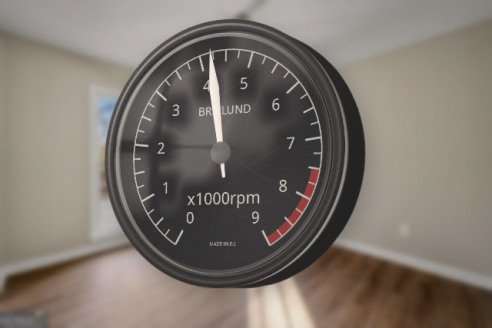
{"value": 4250, "unit": "rpm"}
